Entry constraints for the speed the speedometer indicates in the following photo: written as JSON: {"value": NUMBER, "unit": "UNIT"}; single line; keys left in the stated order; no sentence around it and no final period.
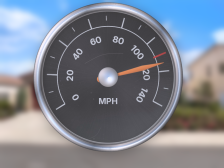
{"value": 115, "unit": "mph"}
